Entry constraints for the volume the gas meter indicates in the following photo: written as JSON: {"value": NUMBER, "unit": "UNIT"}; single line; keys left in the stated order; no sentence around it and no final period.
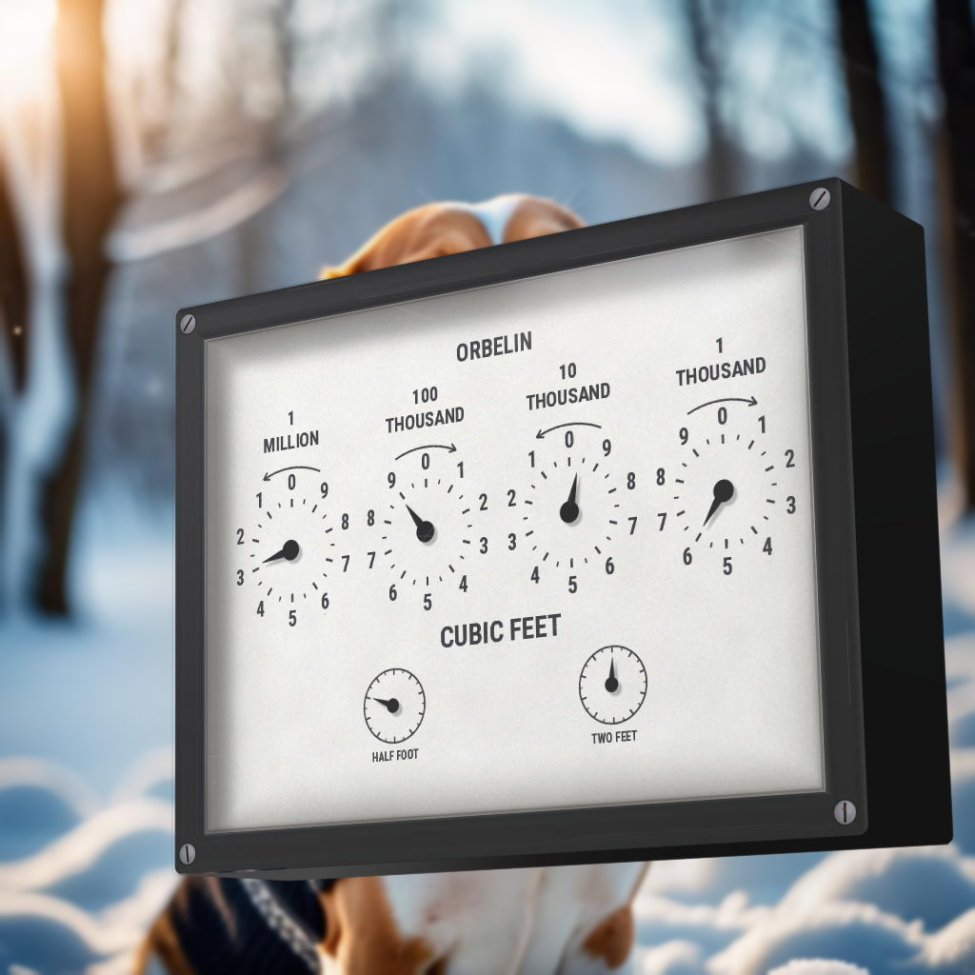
{"value": 289600, "unit": "ft³"}
